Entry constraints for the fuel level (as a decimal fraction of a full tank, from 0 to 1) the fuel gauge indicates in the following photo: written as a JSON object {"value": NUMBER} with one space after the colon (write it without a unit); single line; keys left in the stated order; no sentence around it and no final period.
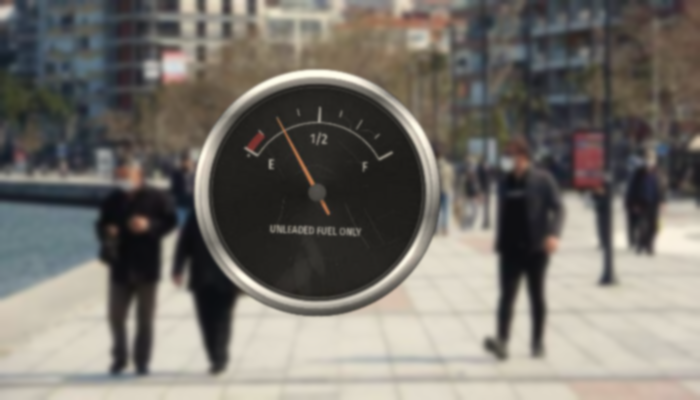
{"value": 0.25}
